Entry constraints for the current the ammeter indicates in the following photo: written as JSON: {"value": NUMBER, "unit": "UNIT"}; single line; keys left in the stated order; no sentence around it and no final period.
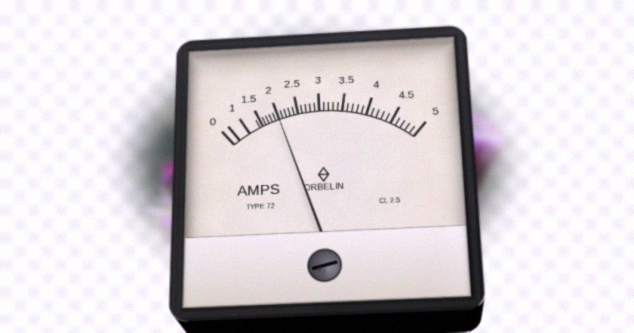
{"value": 2, "unit": "A"}
